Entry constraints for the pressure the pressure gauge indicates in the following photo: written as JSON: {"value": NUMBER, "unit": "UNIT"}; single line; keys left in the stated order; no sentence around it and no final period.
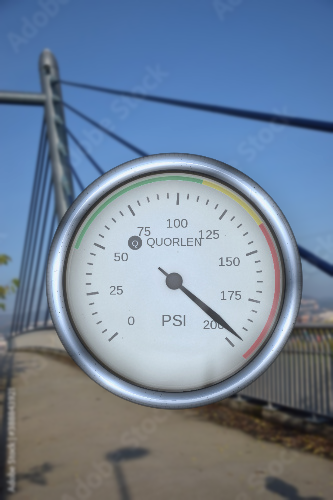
{"value": 195, "unit": "psi"}
